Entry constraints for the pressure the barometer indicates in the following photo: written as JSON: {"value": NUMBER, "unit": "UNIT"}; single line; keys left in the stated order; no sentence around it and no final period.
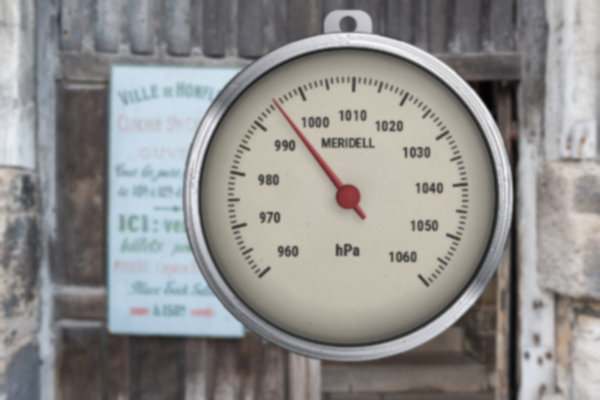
{"value": 995, "unit": "hPa"}
